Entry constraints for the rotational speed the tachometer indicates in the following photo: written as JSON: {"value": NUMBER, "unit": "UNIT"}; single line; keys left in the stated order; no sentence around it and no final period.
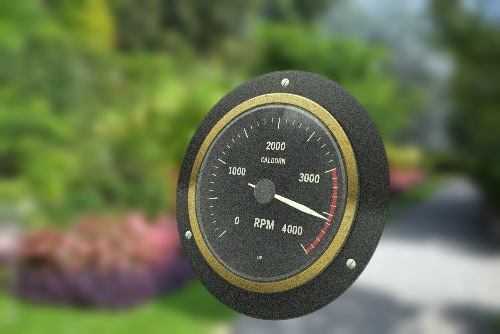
{"value": 3550, "unit": "rpm"}
